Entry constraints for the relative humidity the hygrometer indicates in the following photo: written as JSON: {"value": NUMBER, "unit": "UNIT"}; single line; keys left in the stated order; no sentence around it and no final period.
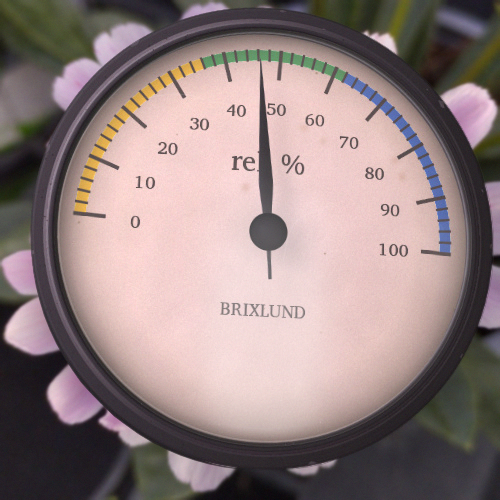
{"value": 46, "unit": "%"}
